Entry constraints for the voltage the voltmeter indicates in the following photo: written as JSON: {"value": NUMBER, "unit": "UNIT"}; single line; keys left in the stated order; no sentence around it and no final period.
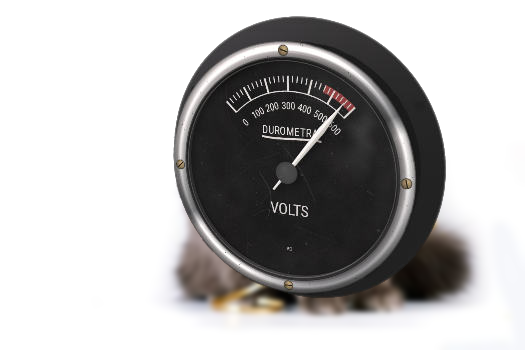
{"value": 560, "unit": "V"}
